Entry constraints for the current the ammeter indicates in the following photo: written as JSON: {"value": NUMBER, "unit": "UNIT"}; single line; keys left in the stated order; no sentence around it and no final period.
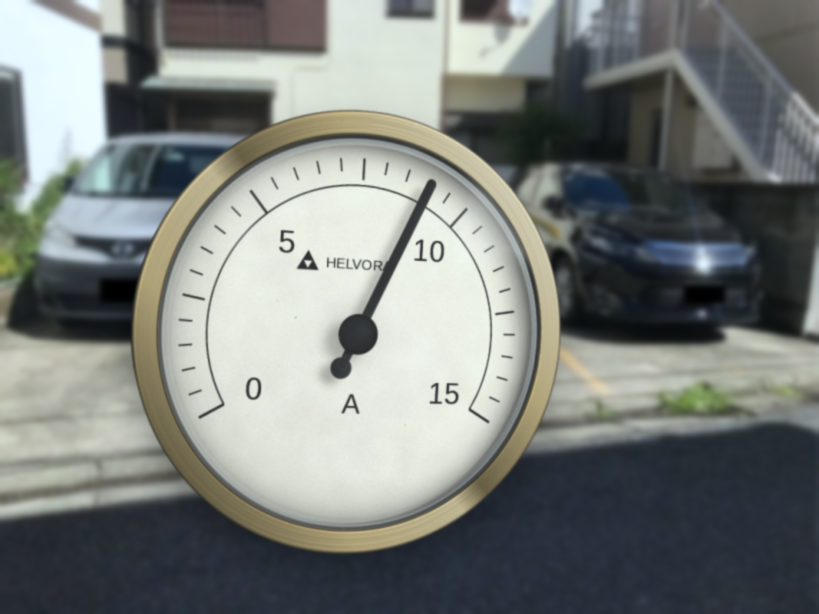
{"value": 9, "unit": "A"}
